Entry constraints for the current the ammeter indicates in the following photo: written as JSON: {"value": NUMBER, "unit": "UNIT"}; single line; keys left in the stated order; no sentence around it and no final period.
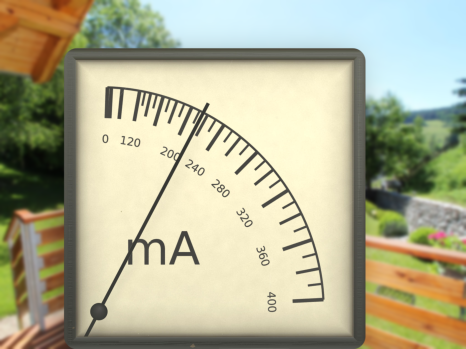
{"value": 215, "unit": "mA"}
